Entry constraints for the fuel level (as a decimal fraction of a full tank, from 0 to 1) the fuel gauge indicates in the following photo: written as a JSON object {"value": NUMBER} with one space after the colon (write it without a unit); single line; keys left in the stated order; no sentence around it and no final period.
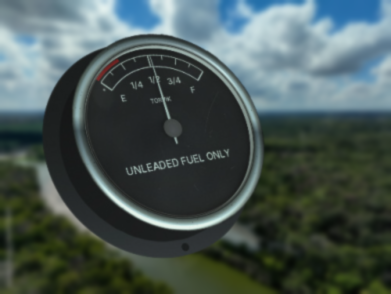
{"value": 0.5}
